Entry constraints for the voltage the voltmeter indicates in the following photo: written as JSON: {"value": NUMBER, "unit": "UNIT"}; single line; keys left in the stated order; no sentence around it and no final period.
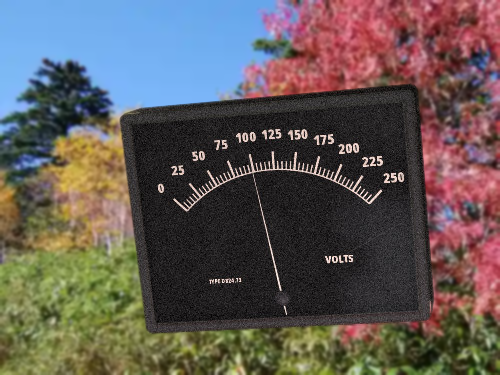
{"value": 100, "unit": "V"}
